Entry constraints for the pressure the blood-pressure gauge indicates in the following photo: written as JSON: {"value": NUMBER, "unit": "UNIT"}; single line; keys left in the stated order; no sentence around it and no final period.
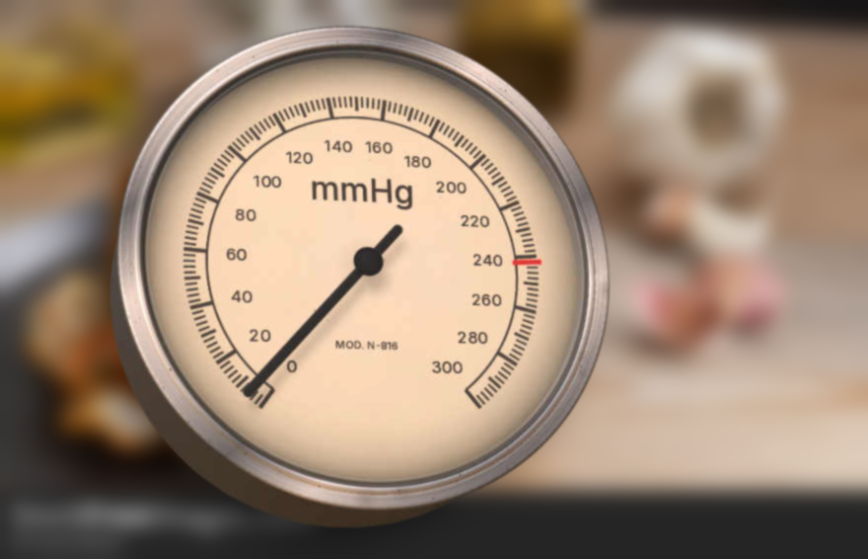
{"value": 6, "unit": "mmHg"}
